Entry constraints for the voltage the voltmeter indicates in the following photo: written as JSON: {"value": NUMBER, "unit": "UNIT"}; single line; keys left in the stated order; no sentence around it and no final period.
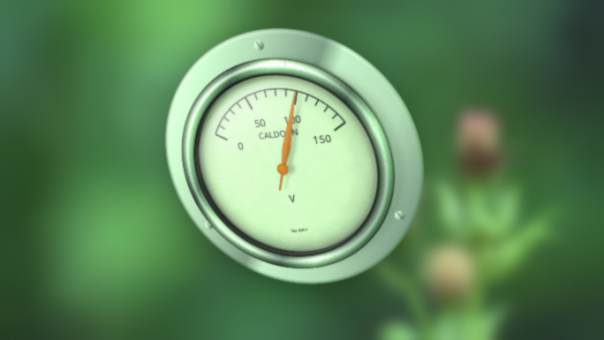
{"value": 100, "unit": "V"}
